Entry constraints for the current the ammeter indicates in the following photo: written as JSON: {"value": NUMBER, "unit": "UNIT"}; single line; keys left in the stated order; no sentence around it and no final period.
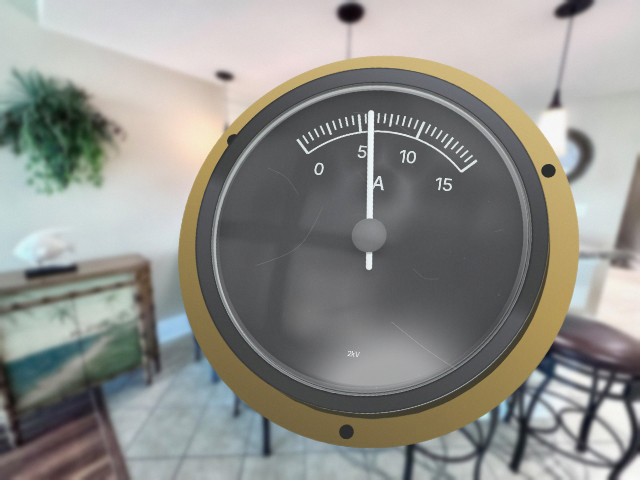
{"value": 6, "unit": "A"}
